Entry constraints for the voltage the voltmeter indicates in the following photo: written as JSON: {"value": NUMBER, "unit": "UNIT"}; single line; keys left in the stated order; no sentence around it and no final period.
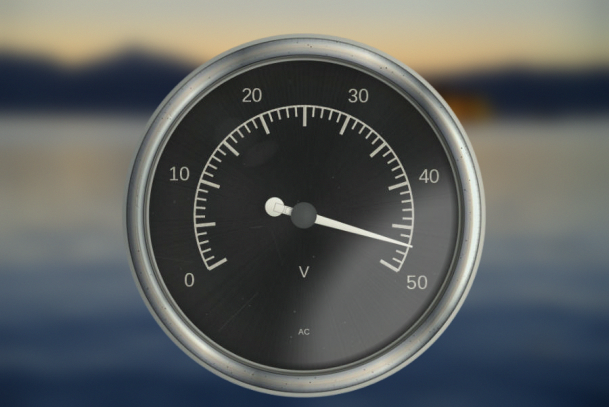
{"value": 47, "unit": "V"}
